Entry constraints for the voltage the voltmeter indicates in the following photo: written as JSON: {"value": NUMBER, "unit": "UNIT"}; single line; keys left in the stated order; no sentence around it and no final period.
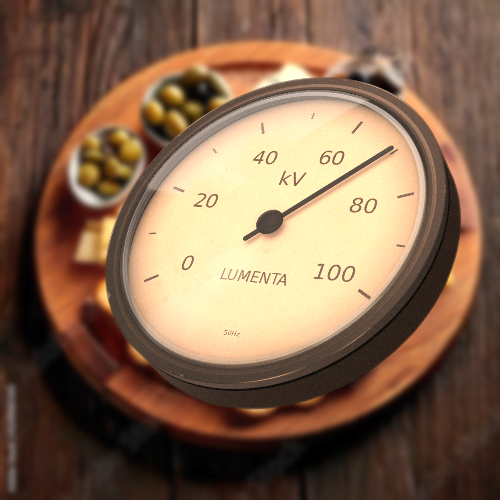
{"value": 70, "unit": "kV"}
